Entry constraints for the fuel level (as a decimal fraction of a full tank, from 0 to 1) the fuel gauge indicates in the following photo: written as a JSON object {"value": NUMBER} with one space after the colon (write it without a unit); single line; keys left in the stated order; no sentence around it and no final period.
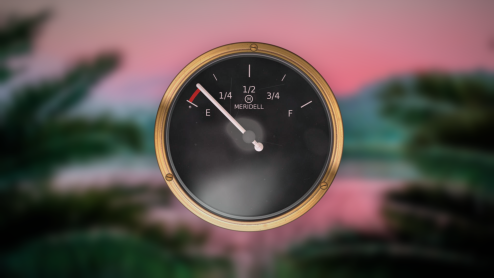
{"value": 0.125}
